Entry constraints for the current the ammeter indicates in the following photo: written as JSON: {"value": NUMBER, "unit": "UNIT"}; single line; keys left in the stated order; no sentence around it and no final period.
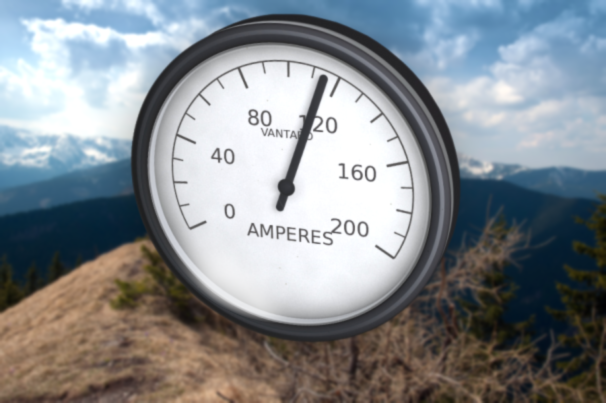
{"value": 115, "unit": "A"}
